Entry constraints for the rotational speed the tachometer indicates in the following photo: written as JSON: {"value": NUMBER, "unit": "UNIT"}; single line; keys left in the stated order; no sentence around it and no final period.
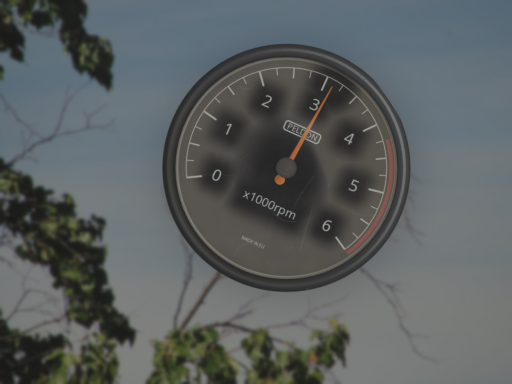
{"value": 3125, "unit": "rpm"}
